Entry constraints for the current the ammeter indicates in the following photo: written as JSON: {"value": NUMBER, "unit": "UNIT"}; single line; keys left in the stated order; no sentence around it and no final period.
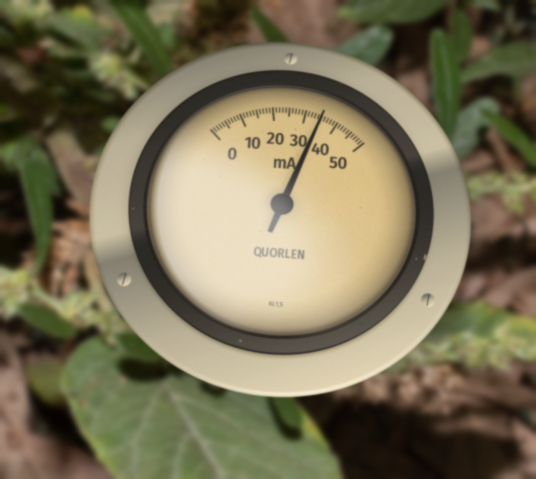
{"value": 35, "unit": "mA"}
